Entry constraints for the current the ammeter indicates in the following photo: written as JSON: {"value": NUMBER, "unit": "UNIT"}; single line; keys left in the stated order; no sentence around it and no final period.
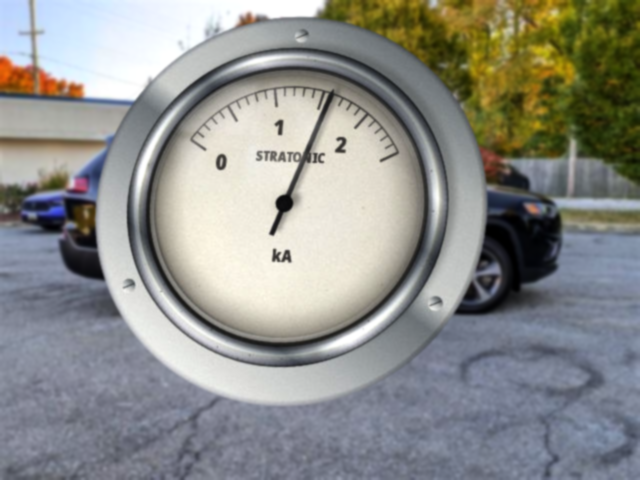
{"value": 1.6, "unit": "kA"}
